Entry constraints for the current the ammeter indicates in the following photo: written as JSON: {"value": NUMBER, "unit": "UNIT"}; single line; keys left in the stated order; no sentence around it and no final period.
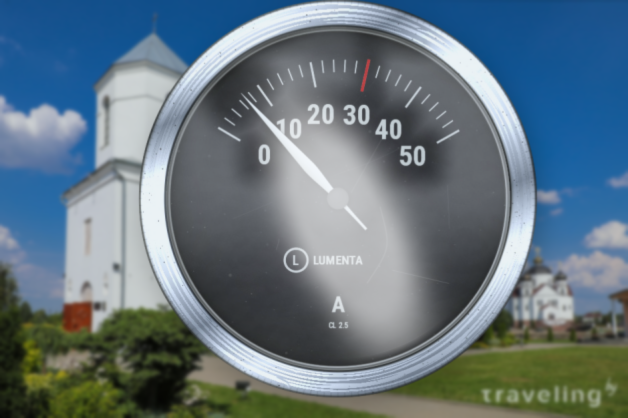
{"value": 7, "unit": "A"}
